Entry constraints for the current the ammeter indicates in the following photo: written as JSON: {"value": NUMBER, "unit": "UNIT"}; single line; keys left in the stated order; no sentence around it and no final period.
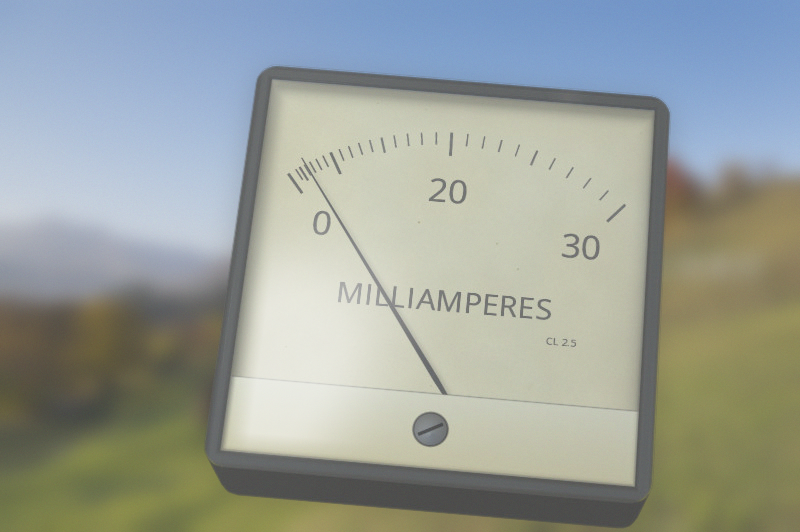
{"value": 6, "unit": "mA"}
